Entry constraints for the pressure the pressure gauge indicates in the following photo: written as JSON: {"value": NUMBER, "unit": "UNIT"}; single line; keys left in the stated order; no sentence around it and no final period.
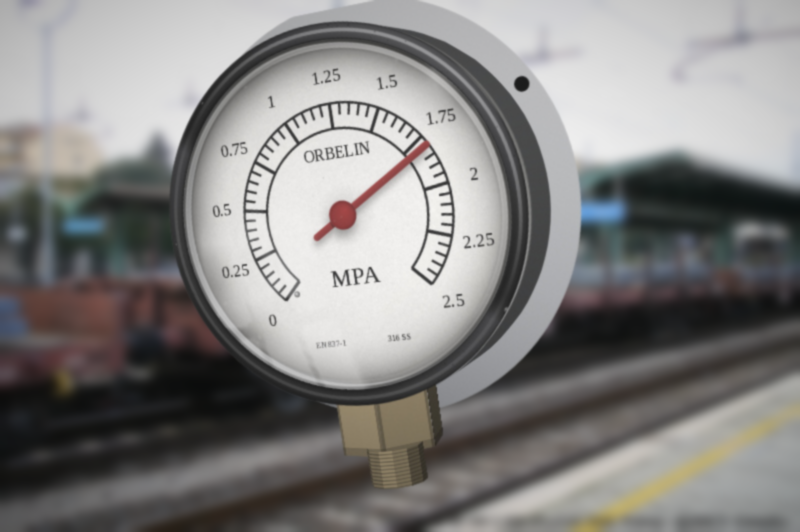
{"value": 1.8, "unit": "MPa"}
